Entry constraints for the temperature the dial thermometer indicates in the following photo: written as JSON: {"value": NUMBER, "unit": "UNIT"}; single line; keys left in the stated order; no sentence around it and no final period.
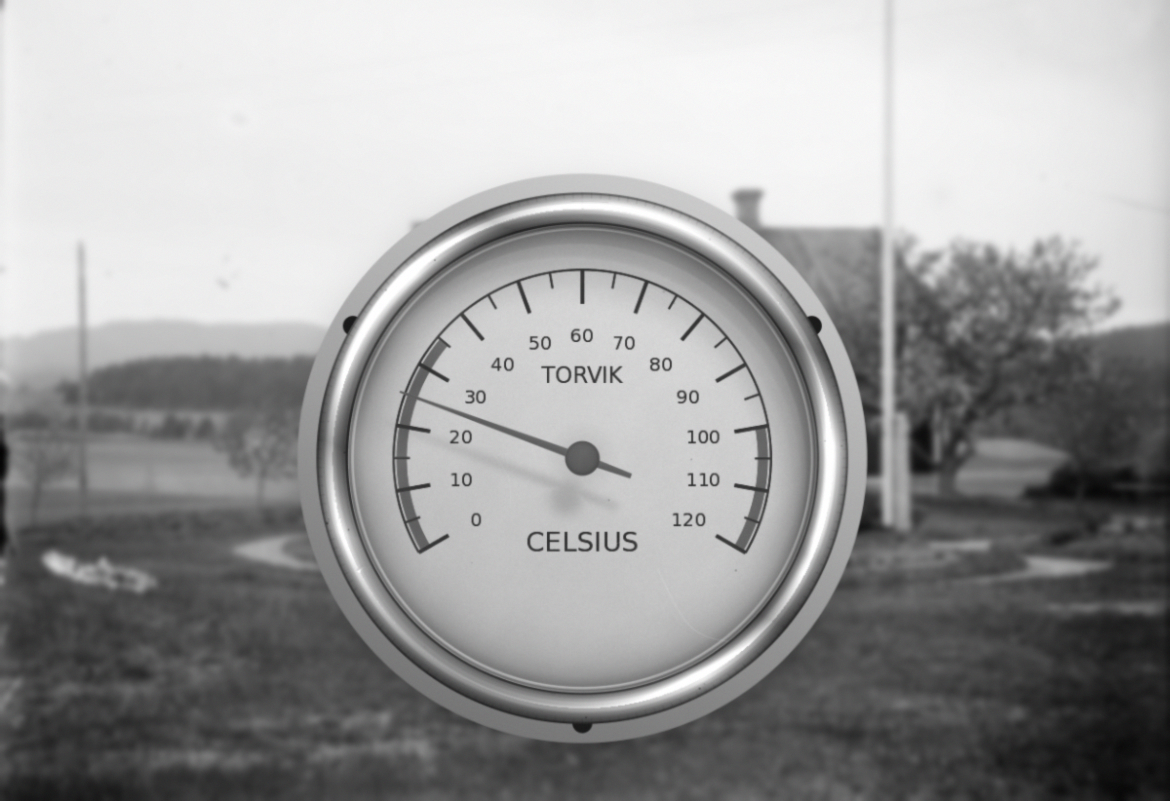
{"value": 25, "unit": "°C"}
